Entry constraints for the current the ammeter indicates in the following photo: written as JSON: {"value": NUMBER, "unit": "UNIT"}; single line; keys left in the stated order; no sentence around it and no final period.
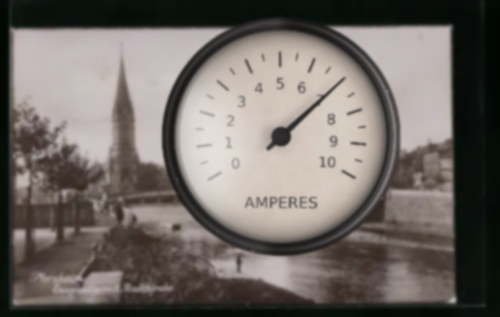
{"value": 7, "unit": "A"}
